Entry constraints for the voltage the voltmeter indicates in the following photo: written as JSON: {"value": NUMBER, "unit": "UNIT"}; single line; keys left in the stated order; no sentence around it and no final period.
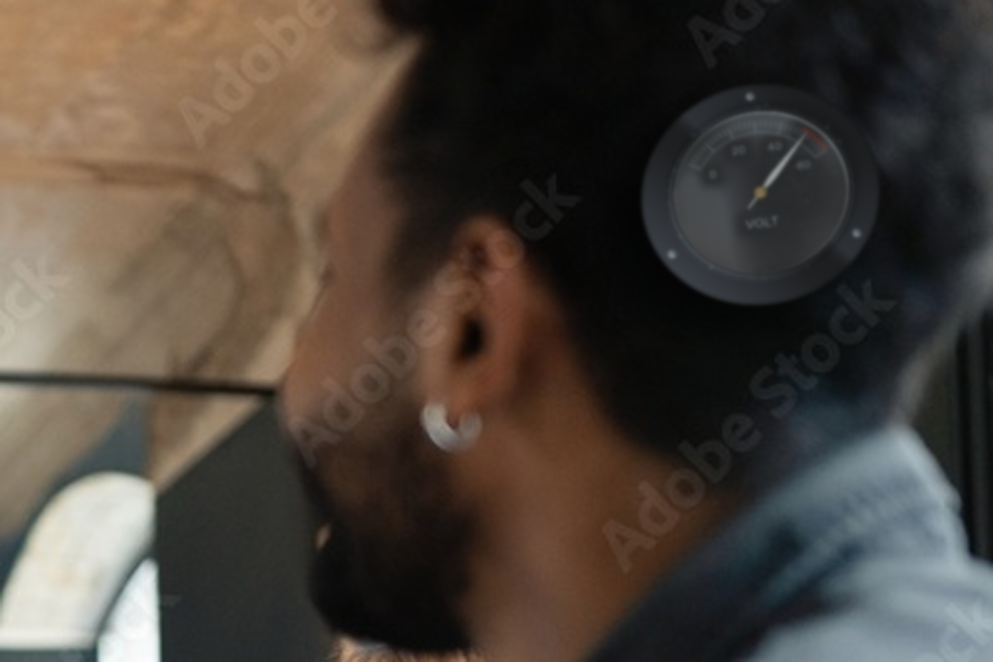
{"value": 50, "unit": "V"}
